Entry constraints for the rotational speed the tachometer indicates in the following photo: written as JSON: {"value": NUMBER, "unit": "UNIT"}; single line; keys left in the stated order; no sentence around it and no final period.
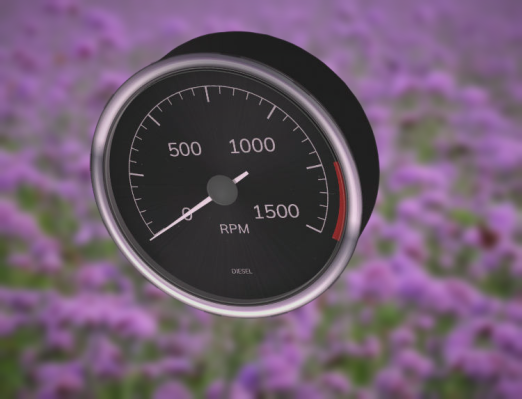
{"value": 0, "unit": "rpm"}
